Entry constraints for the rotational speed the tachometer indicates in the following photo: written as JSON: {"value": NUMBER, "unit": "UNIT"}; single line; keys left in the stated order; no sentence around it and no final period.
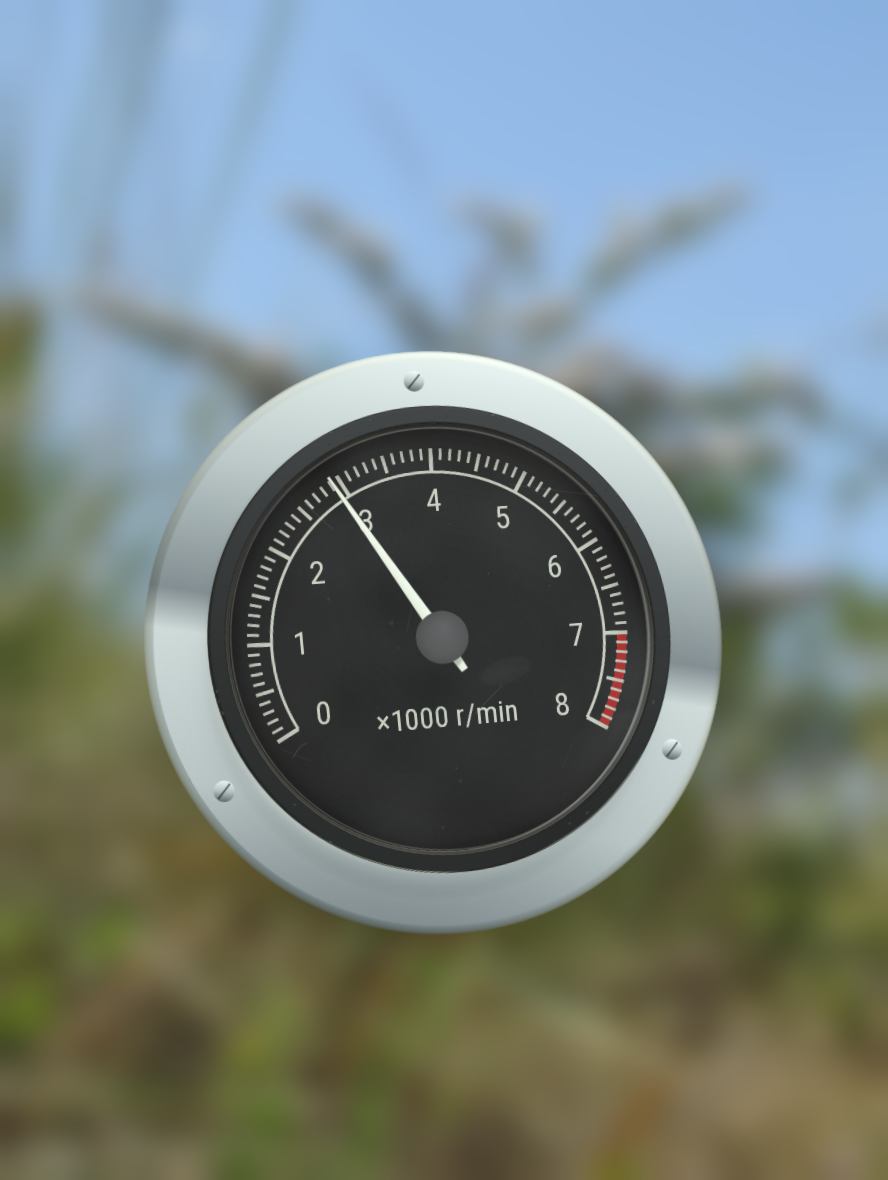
{"value": 2900, "unit": "rpm"}
